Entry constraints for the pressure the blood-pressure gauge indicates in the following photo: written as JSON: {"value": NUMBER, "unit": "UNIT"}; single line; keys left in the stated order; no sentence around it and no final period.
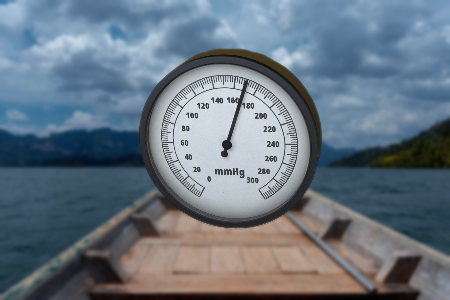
{"value": 170, "unit": "mmHg"}
